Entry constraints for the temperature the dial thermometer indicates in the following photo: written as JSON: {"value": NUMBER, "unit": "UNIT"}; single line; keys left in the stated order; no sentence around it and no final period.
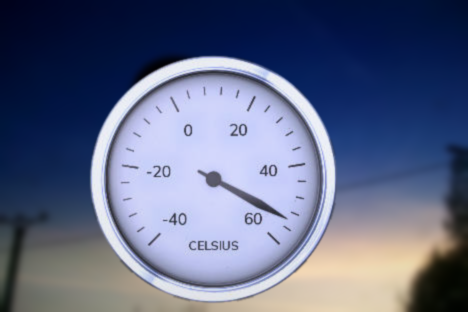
{"value": 54, "unit": "°C"}
